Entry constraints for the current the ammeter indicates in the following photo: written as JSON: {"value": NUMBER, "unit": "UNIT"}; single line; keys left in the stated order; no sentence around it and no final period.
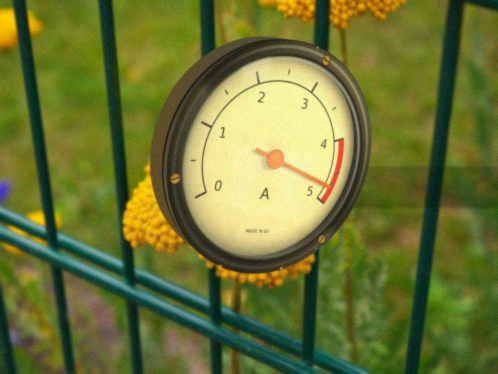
{"value": 4.75, "unit": "A"}
